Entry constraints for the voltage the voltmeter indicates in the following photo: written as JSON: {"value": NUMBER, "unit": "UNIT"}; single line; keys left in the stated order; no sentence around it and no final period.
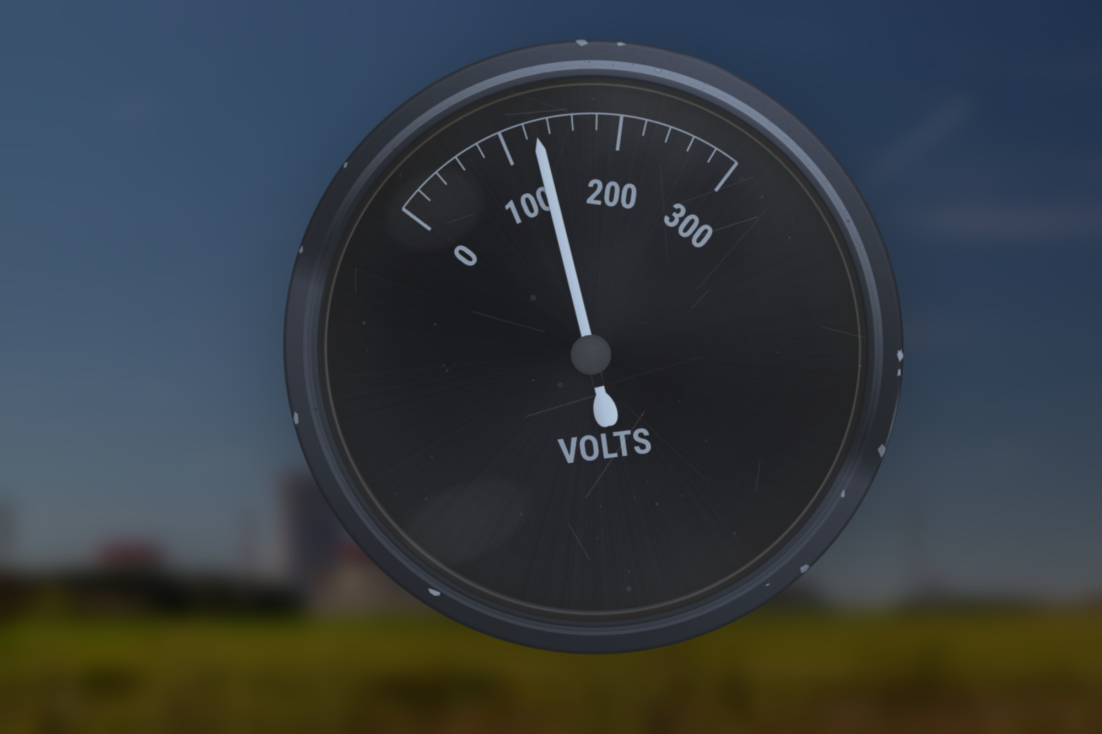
{"value": 130, "unit": "V"}
